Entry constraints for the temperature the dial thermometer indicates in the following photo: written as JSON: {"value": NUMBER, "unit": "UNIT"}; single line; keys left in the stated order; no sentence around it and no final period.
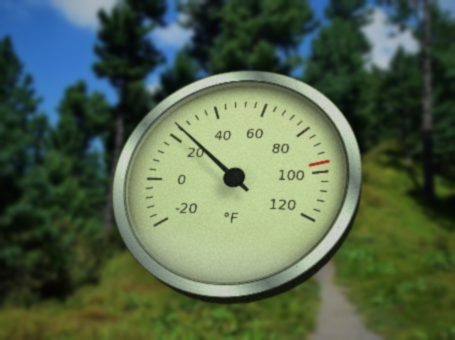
{"value": 24, "unit": "°F"}
